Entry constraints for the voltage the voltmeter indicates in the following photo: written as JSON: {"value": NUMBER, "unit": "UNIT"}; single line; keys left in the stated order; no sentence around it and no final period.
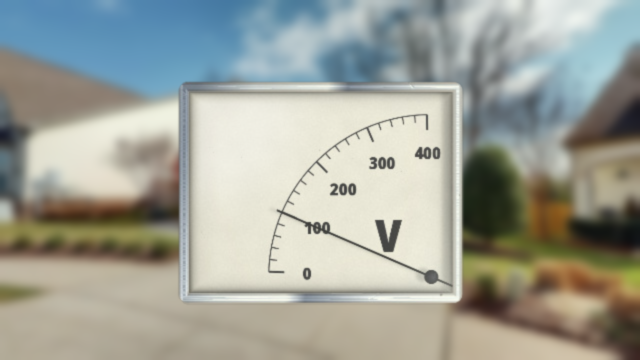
{"value": 100, "unit": "V"}
